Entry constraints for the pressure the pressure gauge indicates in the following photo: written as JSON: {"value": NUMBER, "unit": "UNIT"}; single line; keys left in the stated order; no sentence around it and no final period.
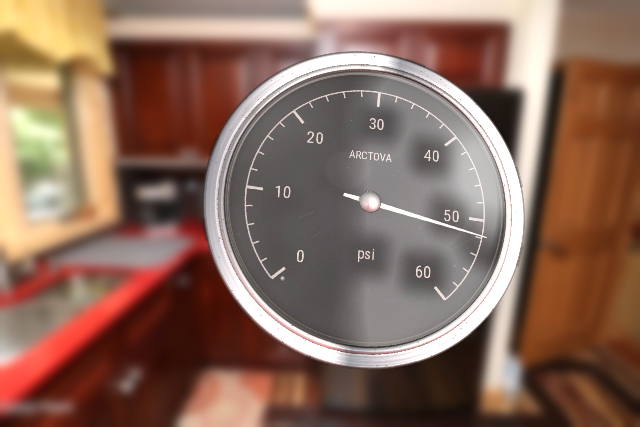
{"value": 52, "unit": "psi"}
